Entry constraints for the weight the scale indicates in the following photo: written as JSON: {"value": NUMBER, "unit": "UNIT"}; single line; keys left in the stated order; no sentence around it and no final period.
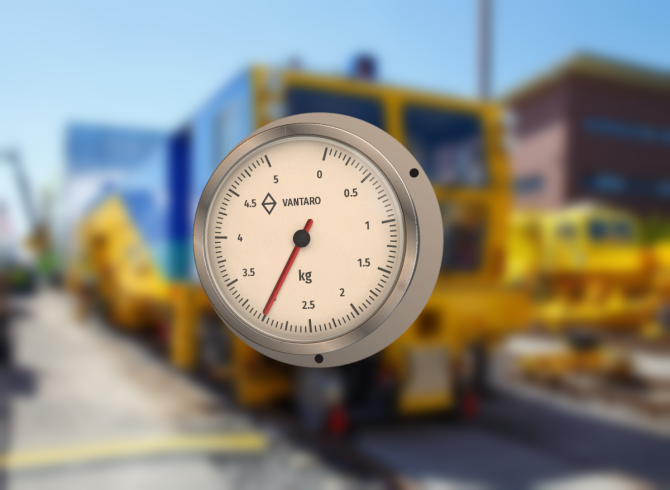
{"value": 3, "unit": "kg"}
